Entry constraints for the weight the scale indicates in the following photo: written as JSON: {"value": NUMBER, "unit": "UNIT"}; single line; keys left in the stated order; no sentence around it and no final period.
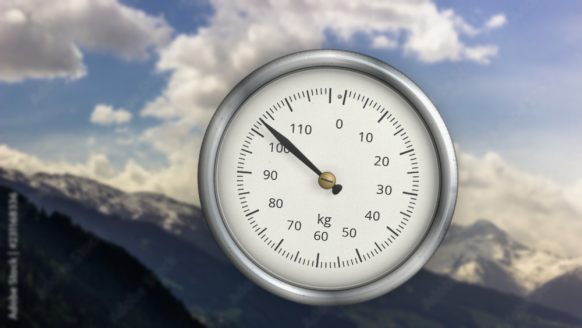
{"value": 103, "unit": "kg"}
